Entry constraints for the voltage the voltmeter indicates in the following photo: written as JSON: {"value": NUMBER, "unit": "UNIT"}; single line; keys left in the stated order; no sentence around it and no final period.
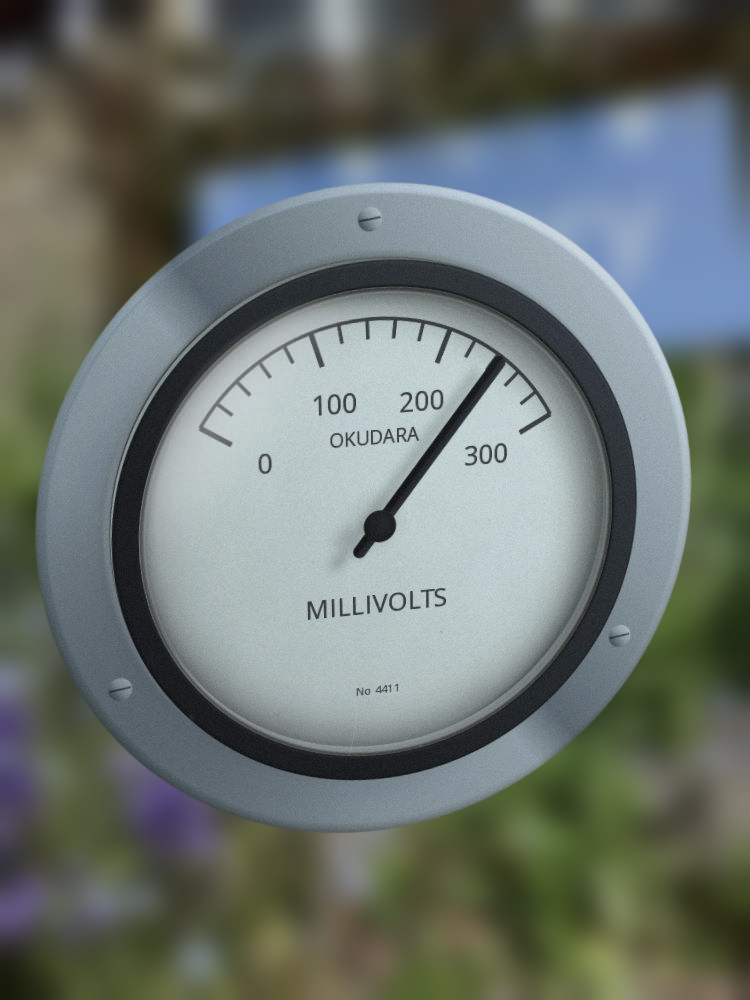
{"value": 240, "unit": "mV"}
